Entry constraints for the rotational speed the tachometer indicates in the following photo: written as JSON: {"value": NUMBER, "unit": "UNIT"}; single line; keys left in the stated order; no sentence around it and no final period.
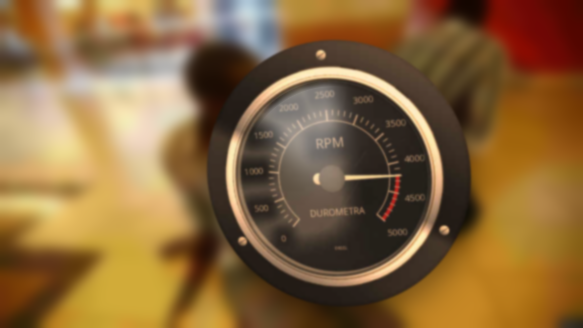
{"value": 4200, "unit": "rpm"}
